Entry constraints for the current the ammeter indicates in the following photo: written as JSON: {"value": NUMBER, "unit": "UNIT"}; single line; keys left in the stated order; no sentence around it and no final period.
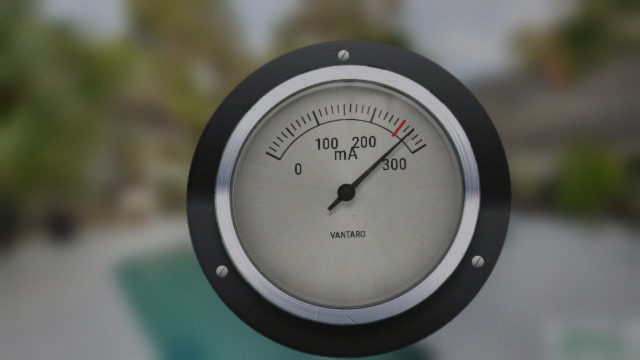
{"value": 270, "unit": "mA"}
